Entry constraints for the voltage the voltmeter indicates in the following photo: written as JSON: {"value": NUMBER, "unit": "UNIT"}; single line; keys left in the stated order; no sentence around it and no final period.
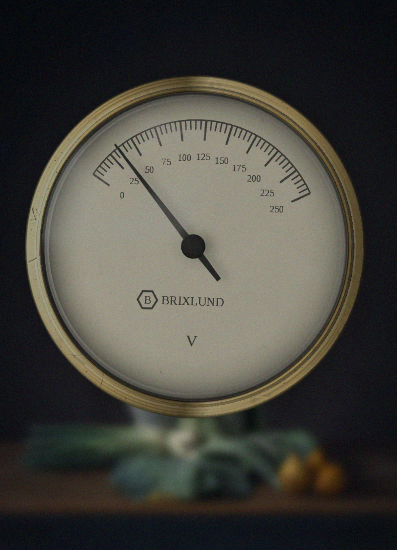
{"value": 35, "unit": "V"}
